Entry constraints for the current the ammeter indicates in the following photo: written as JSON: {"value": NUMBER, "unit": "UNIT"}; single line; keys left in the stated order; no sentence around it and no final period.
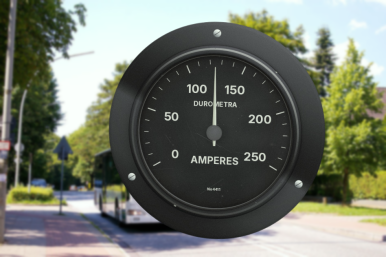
{"value": 125, "unit": "A"}
